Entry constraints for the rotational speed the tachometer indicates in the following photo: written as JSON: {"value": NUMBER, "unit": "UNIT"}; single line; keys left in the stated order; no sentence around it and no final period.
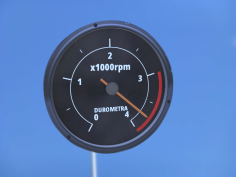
{"value": 3750, "unit": "rpm"}
